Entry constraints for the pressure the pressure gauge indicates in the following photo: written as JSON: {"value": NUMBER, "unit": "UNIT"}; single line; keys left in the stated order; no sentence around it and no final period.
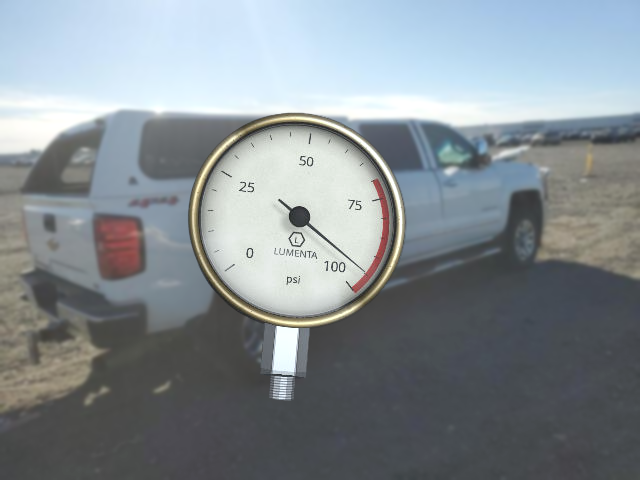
{"value": 95, "unit": "psi"}
